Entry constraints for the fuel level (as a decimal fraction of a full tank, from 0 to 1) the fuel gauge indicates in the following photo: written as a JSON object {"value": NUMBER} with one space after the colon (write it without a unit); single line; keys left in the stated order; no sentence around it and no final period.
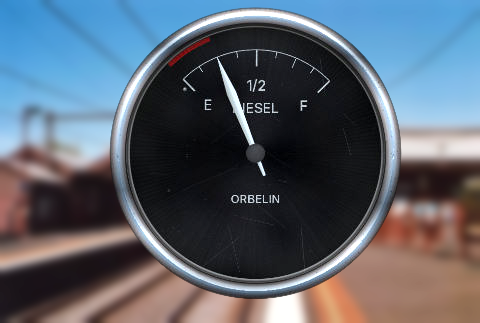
{"value": 0.25}
